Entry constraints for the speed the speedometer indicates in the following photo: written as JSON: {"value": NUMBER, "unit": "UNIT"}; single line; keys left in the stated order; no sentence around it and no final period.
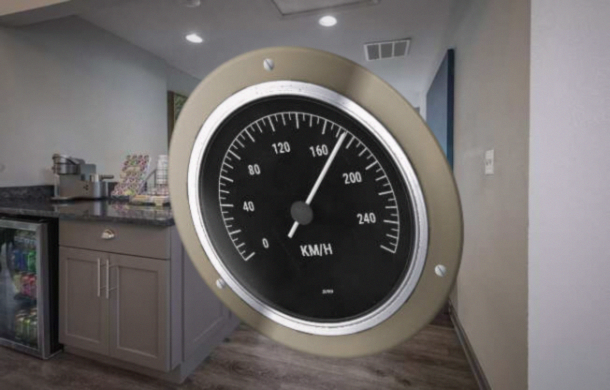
{"value": 175, "unit": "km/h"}
